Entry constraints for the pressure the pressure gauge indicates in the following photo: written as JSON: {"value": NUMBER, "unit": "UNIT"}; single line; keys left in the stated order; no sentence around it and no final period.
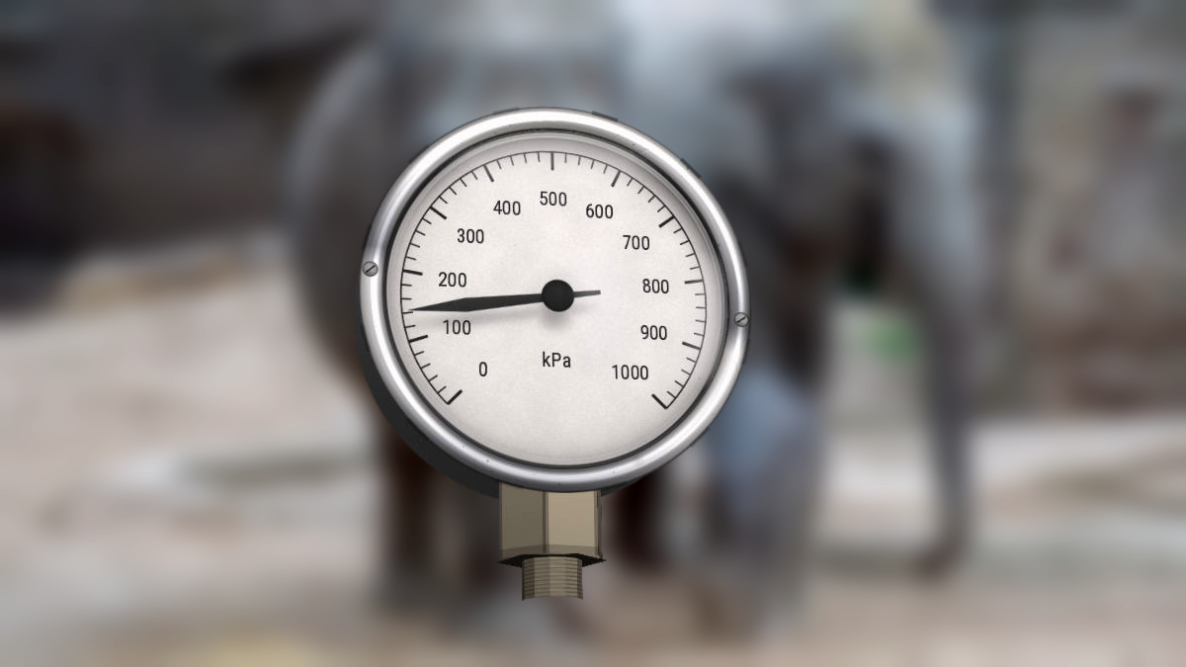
{"value": 140, "unit": "kPa"}
